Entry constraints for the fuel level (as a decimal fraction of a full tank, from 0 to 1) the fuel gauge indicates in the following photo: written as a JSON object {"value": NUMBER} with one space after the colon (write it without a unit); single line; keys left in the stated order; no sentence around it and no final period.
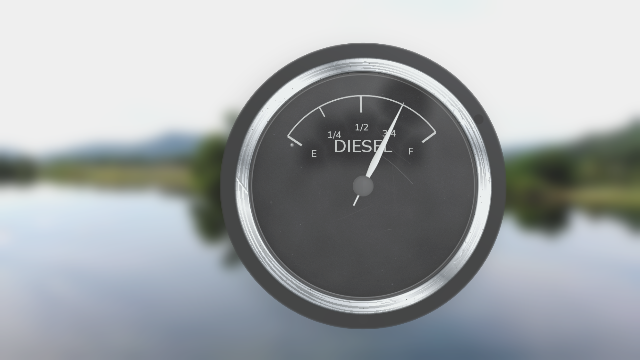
{"value": 0.75}
